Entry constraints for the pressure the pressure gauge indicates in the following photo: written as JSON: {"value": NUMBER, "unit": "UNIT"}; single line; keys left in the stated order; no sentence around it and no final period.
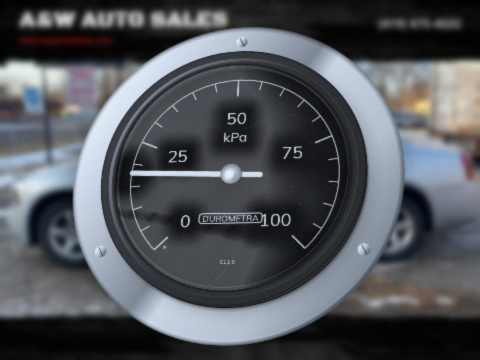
{"value": 17.5, "unit": "kPa"}
